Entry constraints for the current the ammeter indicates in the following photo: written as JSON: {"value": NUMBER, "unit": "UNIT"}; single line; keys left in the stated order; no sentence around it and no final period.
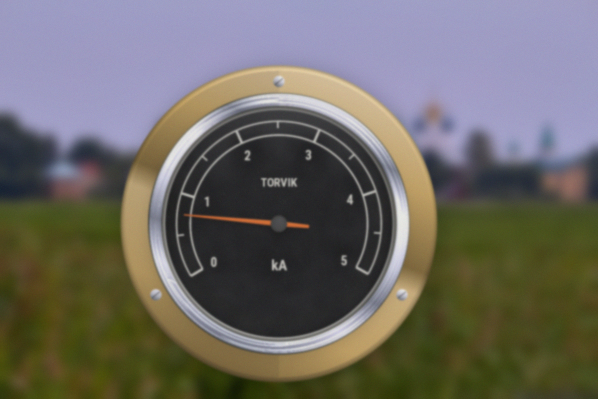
{"value": 0.75, "unit": "kA"}
